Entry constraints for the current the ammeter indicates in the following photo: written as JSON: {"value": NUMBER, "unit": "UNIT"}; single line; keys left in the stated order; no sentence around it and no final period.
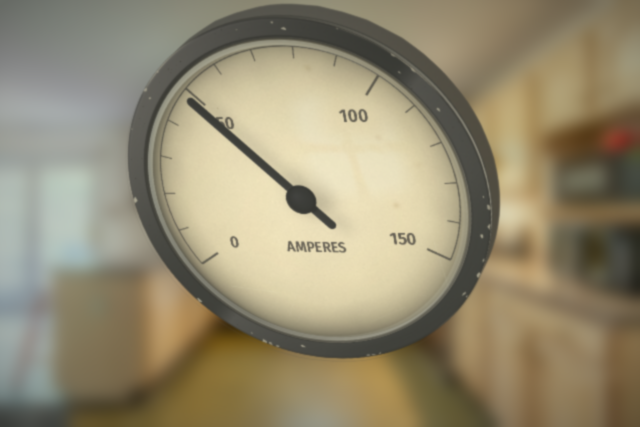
{"value": 50, "unit": "A"}
